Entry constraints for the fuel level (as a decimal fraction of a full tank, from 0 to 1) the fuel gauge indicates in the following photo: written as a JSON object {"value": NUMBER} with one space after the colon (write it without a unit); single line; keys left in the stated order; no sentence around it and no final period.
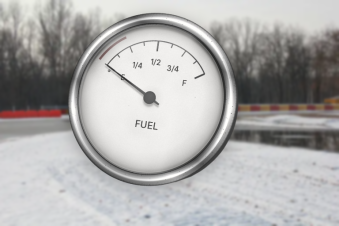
{"value": 0}
